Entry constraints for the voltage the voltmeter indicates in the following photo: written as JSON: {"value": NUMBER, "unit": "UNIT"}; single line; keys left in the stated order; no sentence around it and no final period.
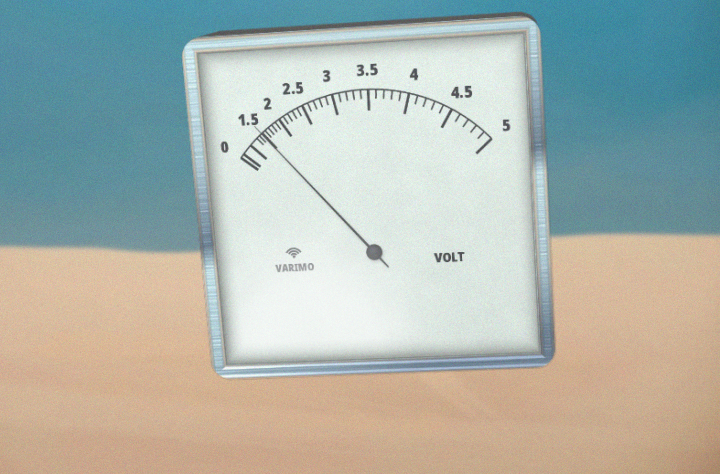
{"value": 1.5, "unit": "V"}
